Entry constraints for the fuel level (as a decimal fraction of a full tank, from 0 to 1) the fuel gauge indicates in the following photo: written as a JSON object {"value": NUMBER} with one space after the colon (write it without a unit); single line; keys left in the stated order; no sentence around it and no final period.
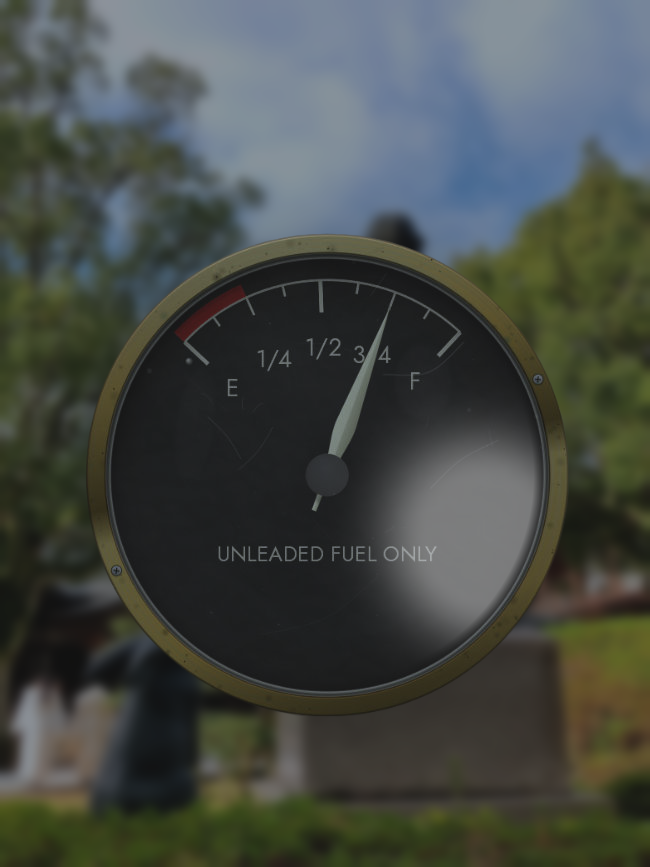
{"value": 0.75}
